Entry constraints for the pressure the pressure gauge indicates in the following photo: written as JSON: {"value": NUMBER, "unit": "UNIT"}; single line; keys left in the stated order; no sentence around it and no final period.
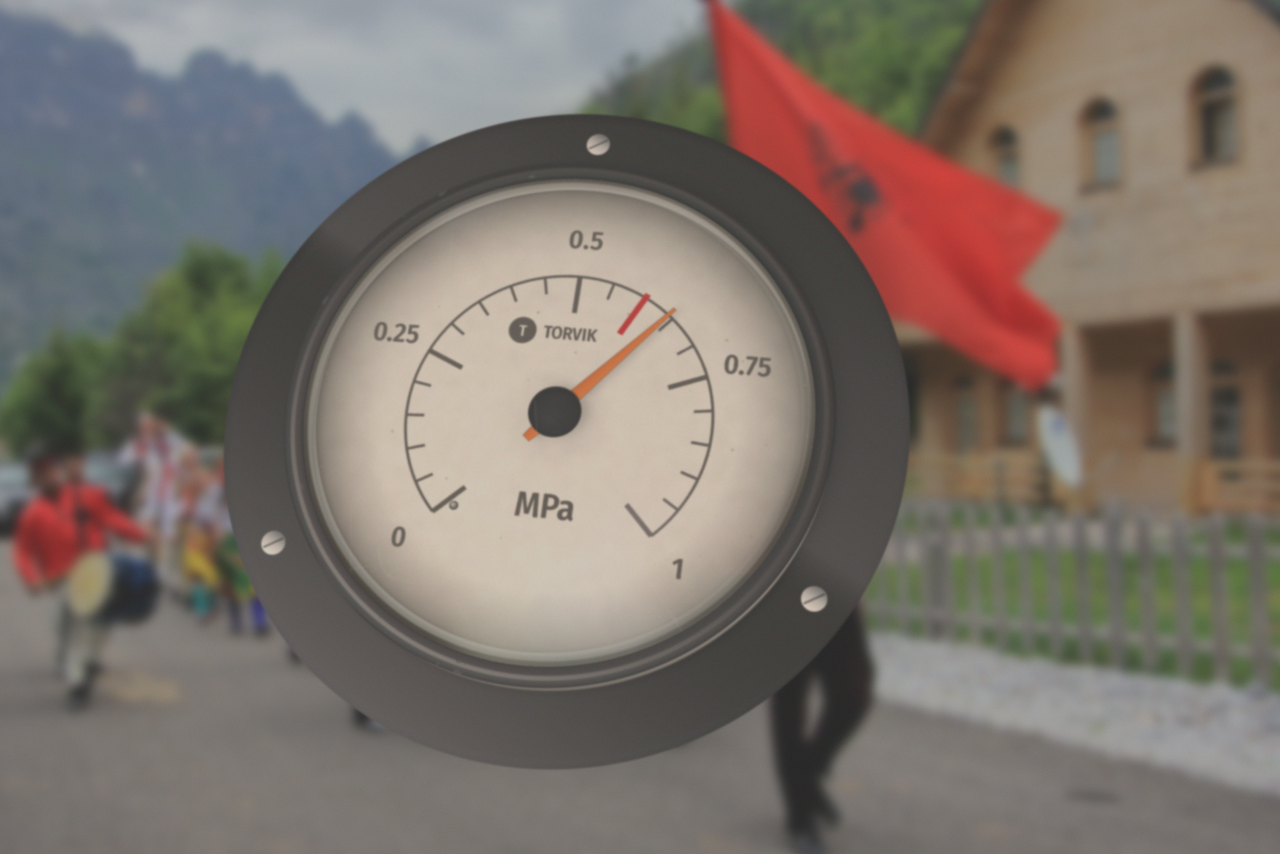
{"value": 0.65, "unit": "MPa"}
